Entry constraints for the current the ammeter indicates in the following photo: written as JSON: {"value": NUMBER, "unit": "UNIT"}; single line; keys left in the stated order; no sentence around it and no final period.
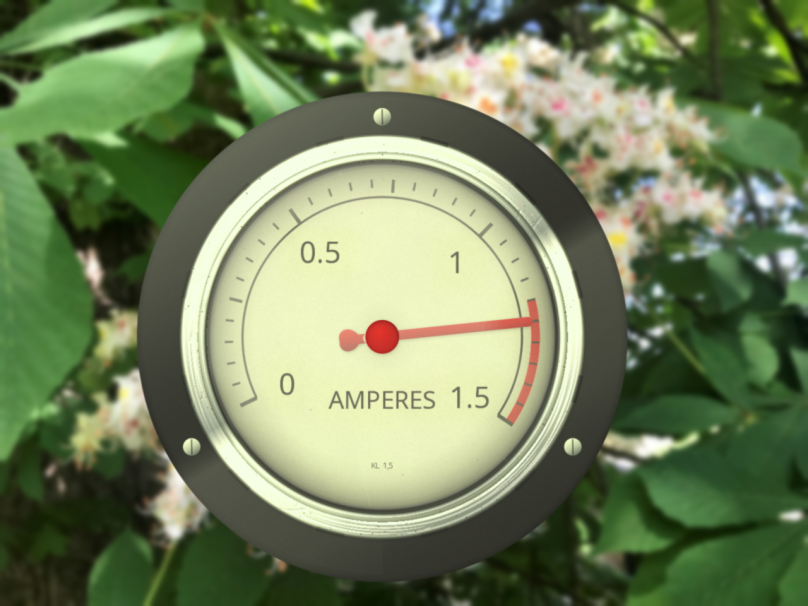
{"value": 1.25, "unit": "A"}
